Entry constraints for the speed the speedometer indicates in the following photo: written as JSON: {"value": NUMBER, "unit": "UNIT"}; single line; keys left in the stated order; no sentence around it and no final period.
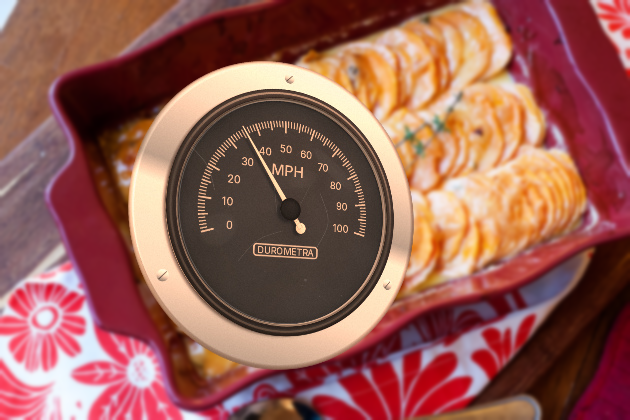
{"value": 35, "unit": "mph"}
